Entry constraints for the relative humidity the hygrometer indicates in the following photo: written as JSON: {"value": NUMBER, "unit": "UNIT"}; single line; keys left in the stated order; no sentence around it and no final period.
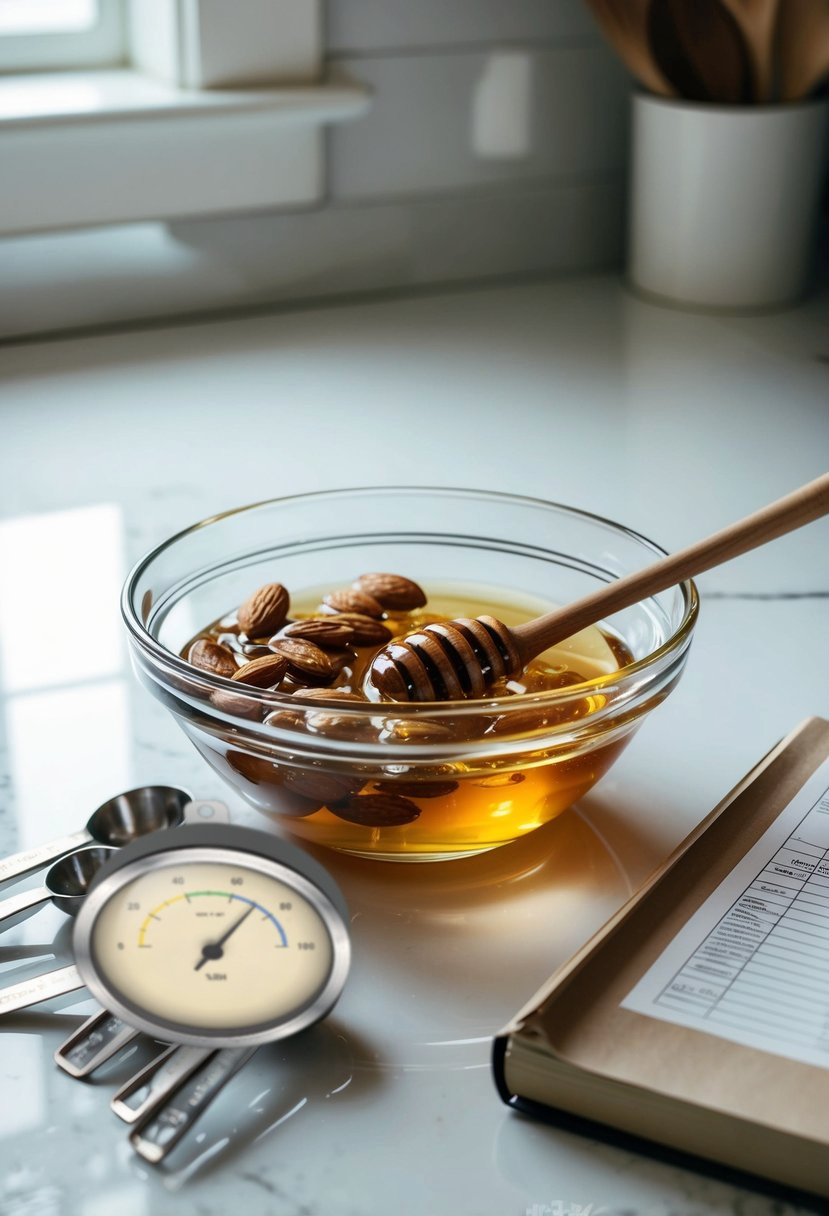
{"value": 70, "unit": "%"}
